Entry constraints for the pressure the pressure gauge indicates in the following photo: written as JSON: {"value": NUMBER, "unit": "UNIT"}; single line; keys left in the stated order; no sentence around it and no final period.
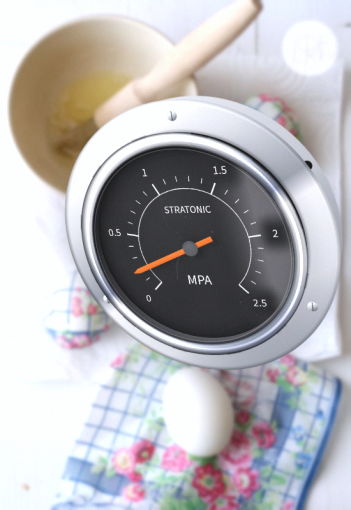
{"value": 0.2, "unit": "MPa"}
